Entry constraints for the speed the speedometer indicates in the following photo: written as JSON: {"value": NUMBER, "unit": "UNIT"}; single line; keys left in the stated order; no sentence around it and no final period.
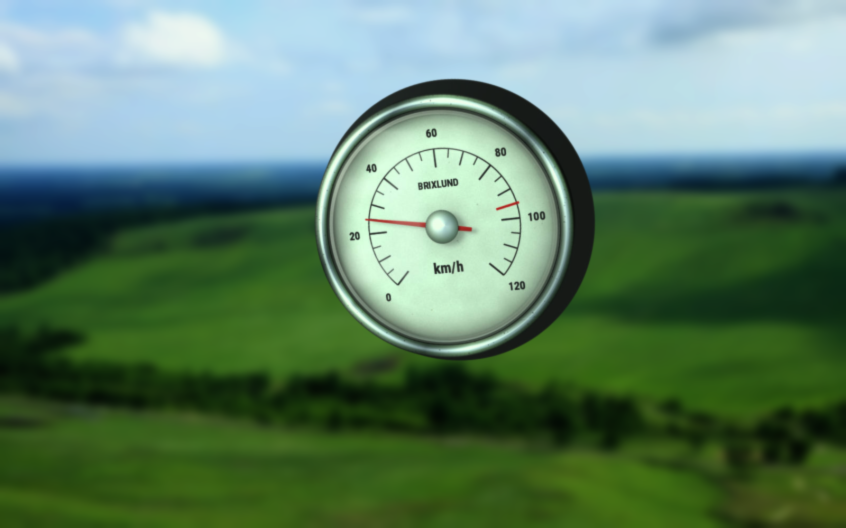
{"value": 25, "unit": "km/h"}
